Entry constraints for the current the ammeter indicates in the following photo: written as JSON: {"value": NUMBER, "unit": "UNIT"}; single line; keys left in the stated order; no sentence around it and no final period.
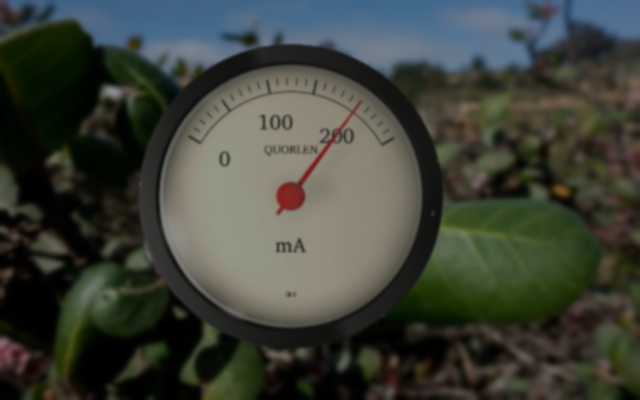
{"value": 200, "unit": "mA"}
